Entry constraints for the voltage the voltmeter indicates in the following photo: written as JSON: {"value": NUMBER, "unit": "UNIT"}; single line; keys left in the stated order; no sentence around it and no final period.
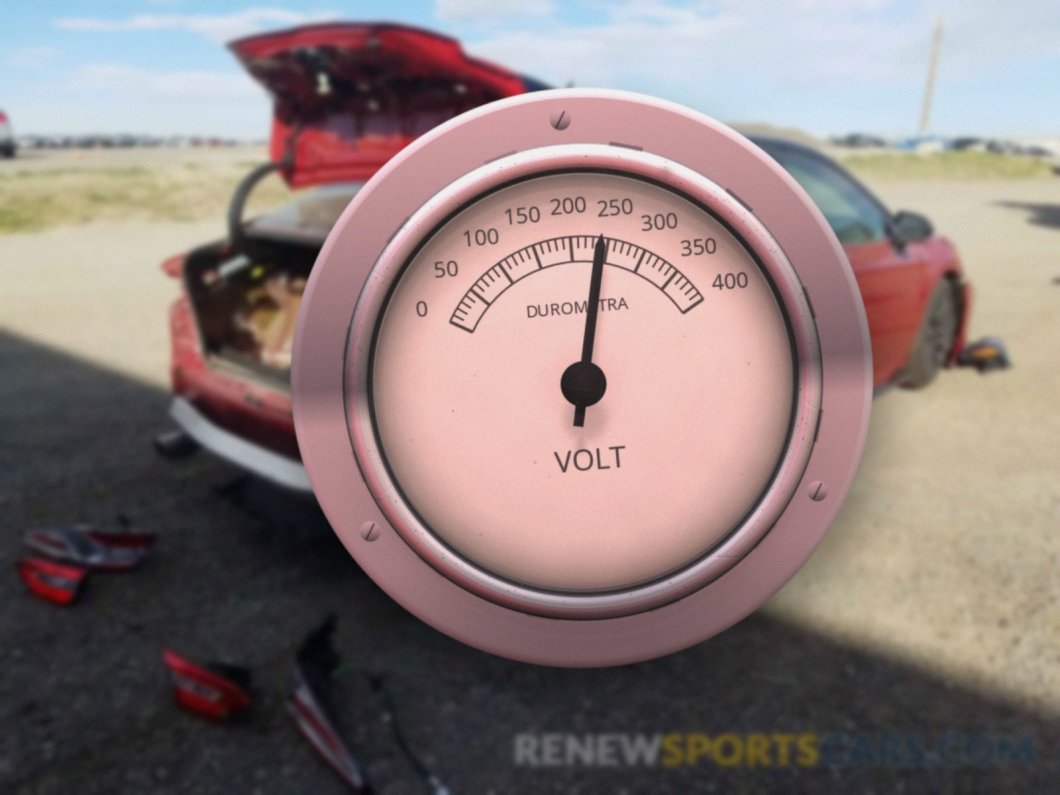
{"value": 240, "unit": "V"}
